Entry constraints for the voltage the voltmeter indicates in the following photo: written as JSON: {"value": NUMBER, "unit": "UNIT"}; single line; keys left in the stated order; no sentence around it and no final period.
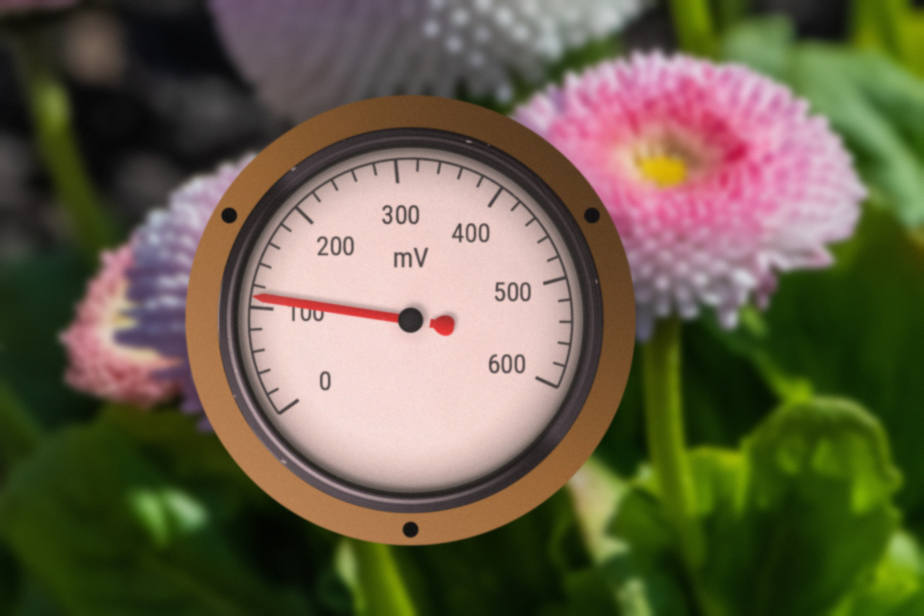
{"value": 110, "unit": "mV"}
